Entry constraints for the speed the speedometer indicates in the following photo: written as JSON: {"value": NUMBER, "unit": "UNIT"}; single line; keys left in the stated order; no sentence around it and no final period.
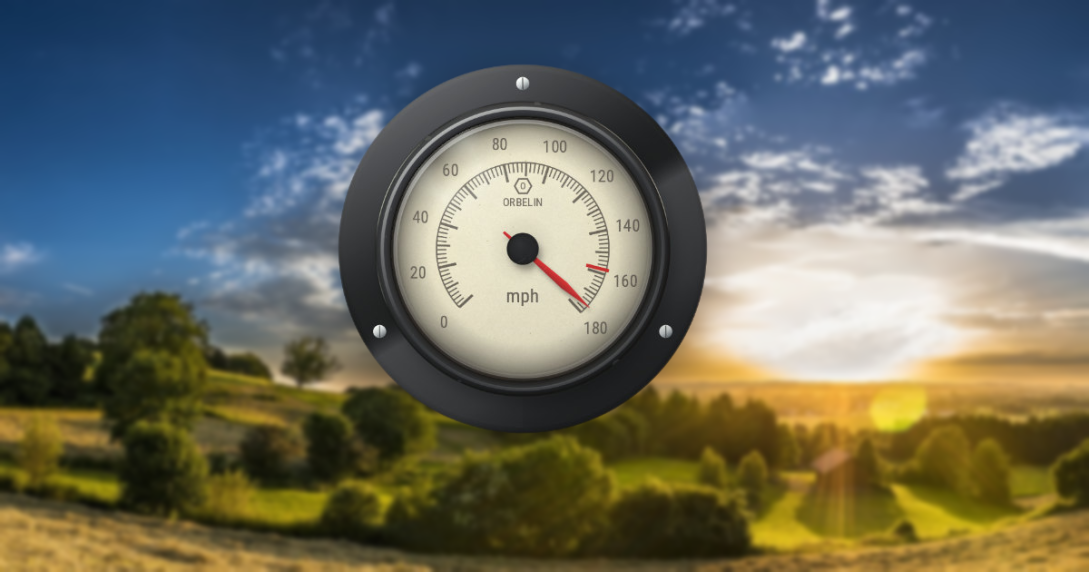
{"value": 176, "unit": "mph"}
